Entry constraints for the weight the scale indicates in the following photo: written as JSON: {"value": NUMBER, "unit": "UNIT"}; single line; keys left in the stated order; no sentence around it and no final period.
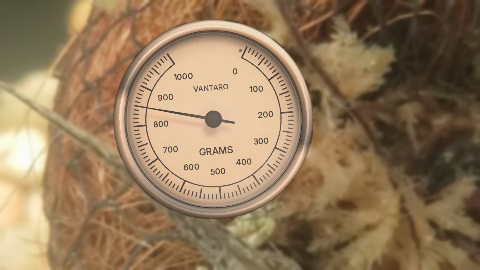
{"value": 850, "unit": "g"}
